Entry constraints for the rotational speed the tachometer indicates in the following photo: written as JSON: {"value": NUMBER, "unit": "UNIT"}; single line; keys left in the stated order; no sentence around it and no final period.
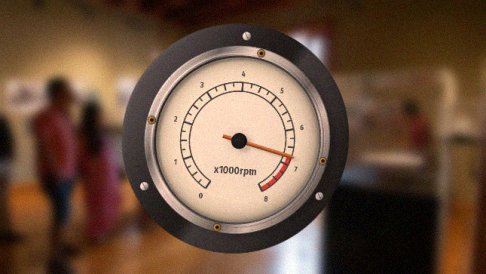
{"value": 6750, "unit": "rpm"}
